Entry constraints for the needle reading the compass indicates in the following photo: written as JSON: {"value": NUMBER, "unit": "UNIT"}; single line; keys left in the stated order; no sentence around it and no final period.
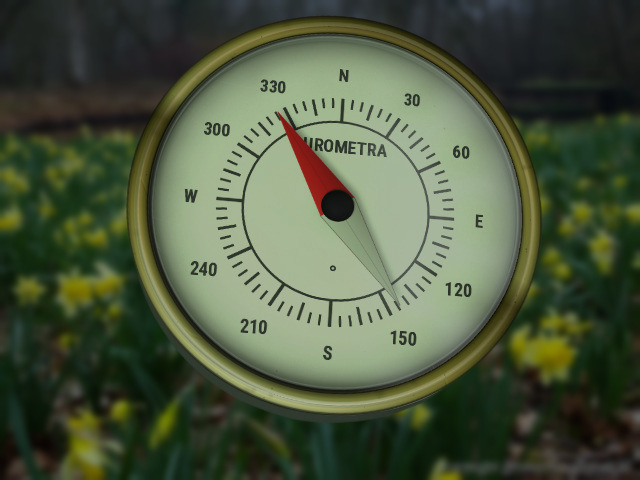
{"value": 325, "unit": "°"}
